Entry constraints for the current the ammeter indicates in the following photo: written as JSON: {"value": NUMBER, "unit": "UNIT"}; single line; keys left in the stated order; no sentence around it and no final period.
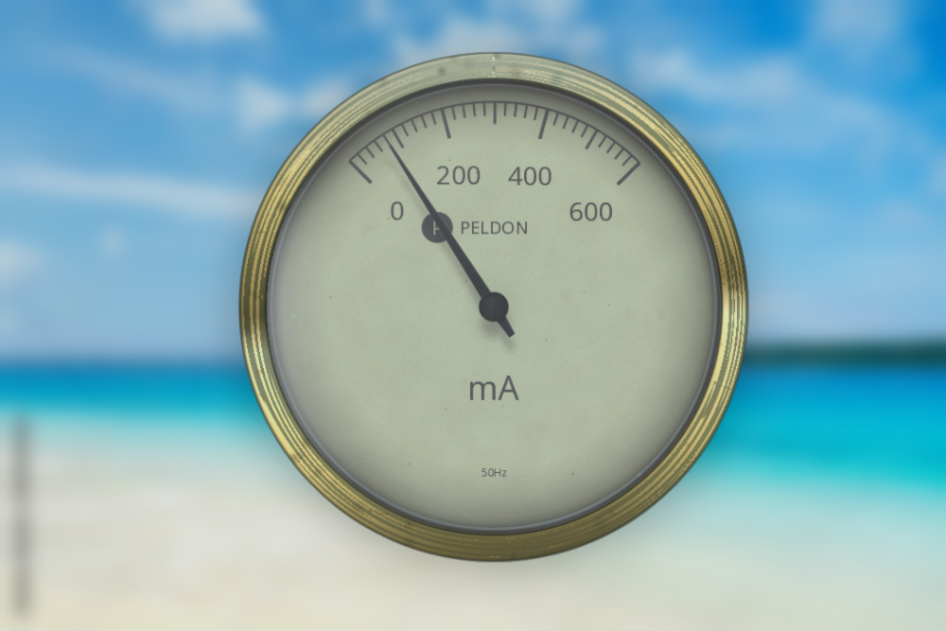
{"value": 80, "unit": "mA"}
